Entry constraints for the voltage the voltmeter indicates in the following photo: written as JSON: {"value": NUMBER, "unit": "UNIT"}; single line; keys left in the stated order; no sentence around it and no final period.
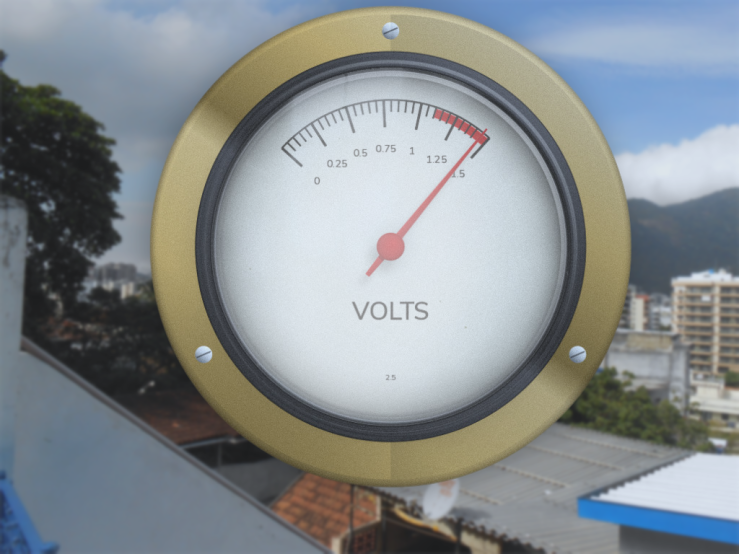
{"value": 1.45, "unit": "V"}
